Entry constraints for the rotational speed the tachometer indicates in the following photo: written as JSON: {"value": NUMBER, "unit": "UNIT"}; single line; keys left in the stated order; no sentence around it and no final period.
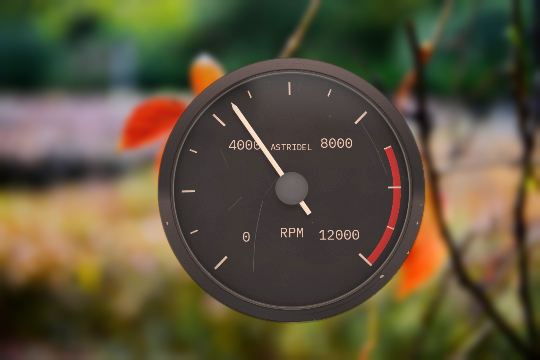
{"value": 4500, "unit": "rpm"}
